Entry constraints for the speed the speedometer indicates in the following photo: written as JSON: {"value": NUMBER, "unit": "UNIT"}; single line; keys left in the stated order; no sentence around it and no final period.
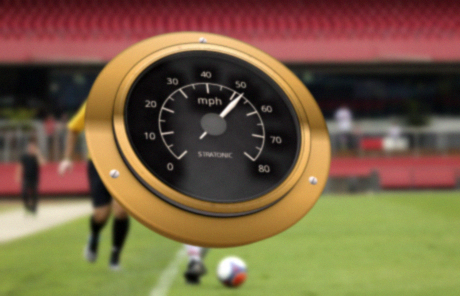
{"value": 52.5, "unit": "mph"}
